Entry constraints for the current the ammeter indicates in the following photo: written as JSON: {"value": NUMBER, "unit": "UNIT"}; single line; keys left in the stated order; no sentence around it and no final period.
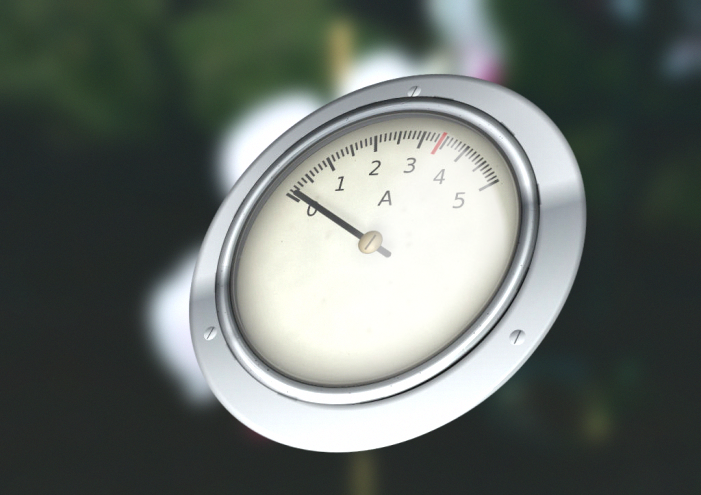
{"value": 0.1, "unit": "A"}
